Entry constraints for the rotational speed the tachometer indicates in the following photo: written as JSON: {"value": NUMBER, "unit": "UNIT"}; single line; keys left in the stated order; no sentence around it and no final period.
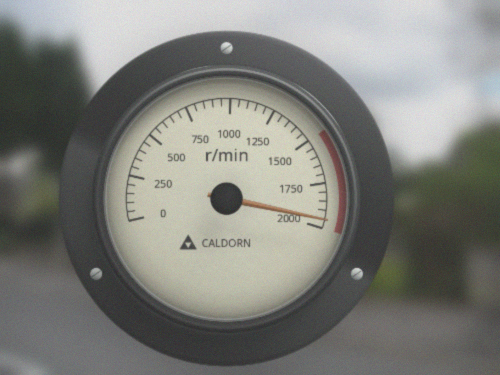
{"value": 1950, "unit": "rpm"}
